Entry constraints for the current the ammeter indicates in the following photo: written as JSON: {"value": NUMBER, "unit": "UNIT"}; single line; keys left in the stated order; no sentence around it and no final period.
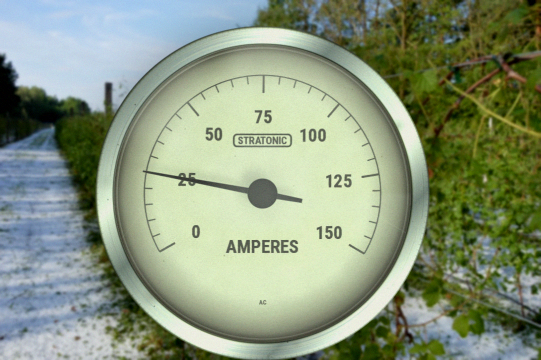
{"value": 25, "unit": "A"}
